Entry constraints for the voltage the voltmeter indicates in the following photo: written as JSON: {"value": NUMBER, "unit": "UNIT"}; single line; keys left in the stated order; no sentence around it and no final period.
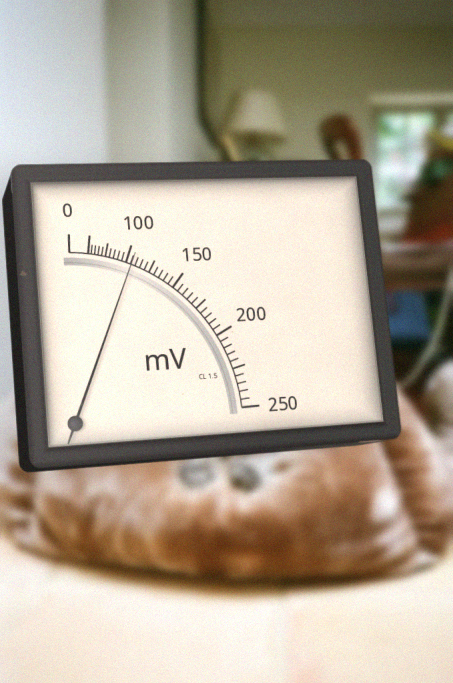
{"value": 105, "unit": "mV"}
